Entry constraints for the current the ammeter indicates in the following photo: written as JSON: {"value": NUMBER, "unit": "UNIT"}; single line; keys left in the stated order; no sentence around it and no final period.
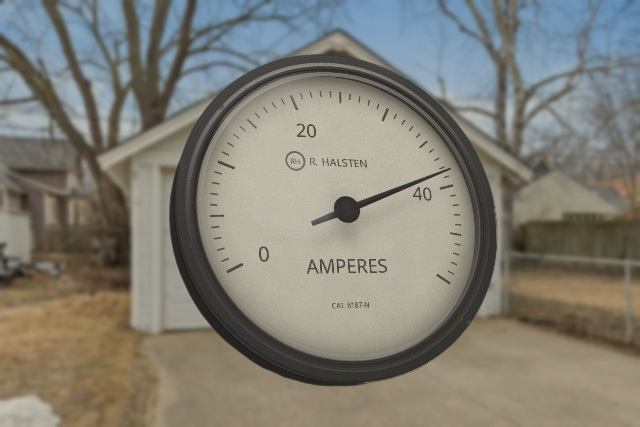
{"value": 38.5, "unit": "A"}
